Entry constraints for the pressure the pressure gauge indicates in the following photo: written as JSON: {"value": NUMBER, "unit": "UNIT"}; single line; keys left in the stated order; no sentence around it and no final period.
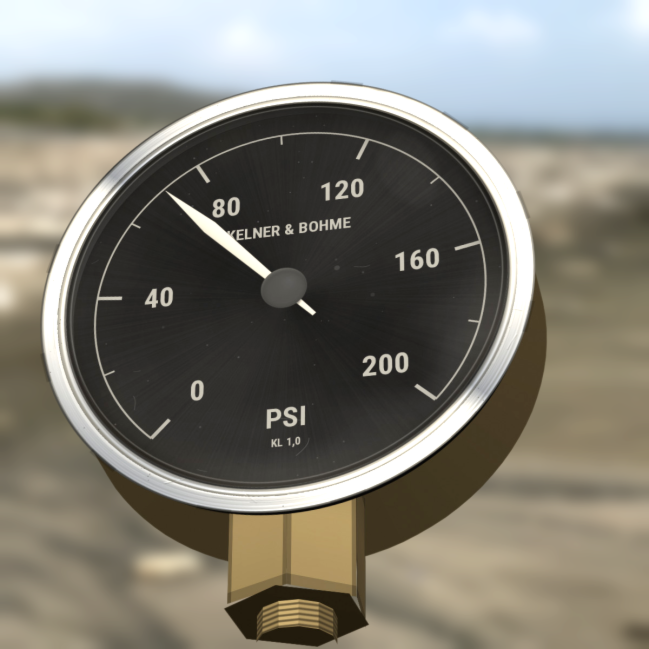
{"value": 70, "unit": "psi"}
